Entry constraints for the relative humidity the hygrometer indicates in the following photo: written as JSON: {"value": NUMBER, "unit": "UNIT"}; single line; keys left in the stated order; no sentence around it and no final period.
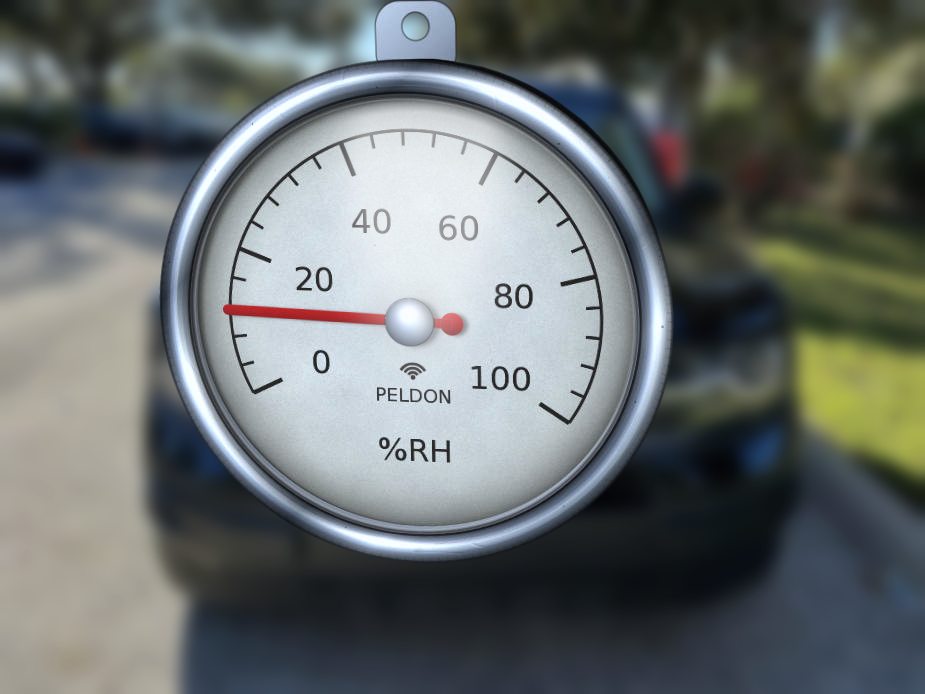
{"value": 12, "unit": "%"}
